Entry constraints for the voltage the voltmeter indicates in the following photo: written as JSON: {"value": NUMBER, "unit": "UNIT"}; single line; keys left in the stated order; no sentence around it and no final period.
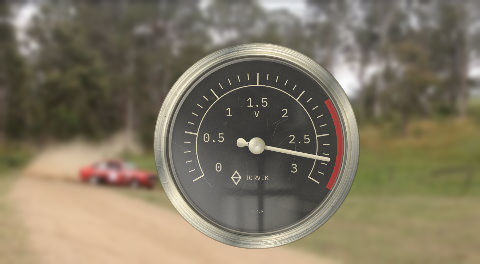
{"value": 2.75, "unit": "V"}
